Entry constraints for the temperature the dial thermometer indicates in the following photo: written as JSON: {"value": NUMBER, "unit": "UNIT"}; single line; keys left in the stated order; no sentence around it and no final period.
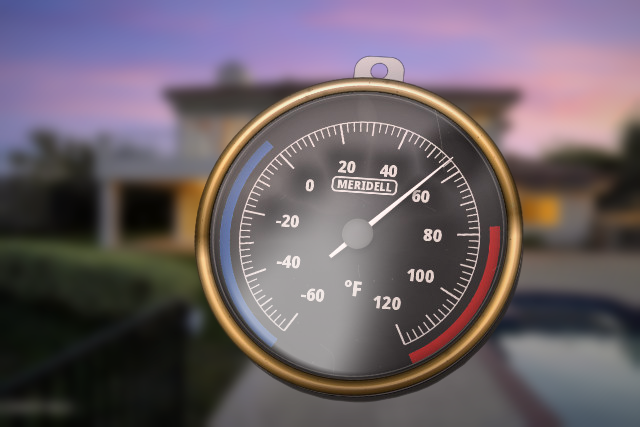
{"value": 56, "unit": "°F"}
